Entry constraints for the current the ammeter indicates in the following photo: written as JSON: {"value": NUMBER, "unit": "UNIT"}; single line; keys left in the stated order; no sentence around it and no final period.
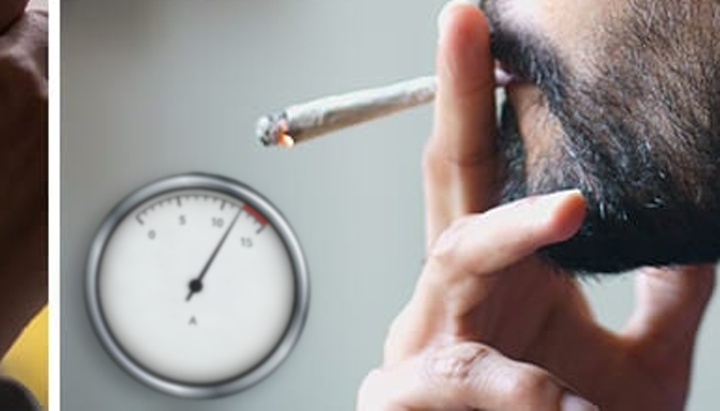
{"value": 12, "unit": "A"}
